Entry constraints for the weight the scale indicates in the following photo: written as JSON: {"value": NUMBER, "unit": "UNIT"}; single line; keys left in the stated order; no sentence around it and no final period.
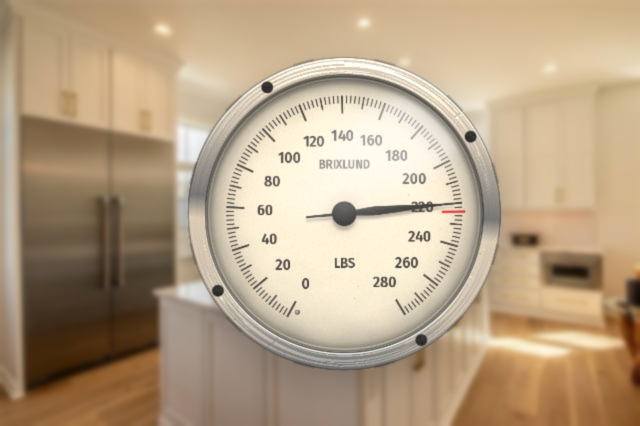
{"value": 220, "unit": "lb"}
